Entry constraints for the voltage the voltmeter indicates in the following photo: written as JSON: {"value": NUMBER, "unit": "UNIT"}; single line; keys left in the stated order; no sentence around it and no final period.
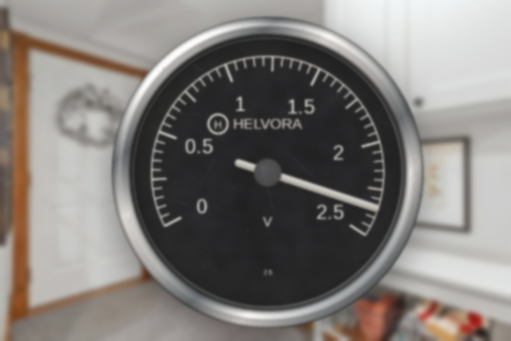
{"value": 2.35, "unit": "V"}
